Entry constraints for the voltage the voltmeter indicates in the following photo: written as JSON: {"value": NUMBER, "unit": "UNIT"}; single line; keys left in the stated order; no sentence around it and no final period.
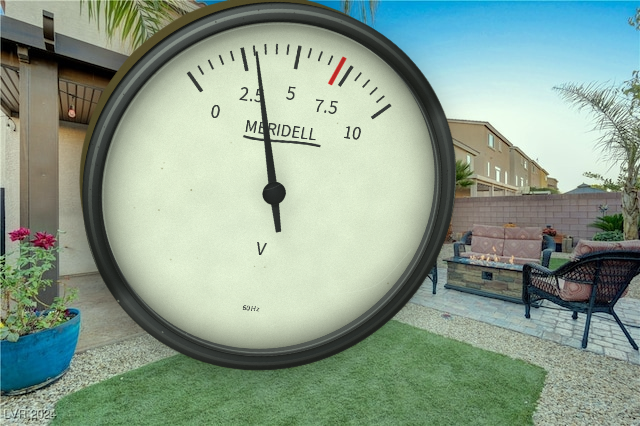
{"value": 3, "unit": "V"}
